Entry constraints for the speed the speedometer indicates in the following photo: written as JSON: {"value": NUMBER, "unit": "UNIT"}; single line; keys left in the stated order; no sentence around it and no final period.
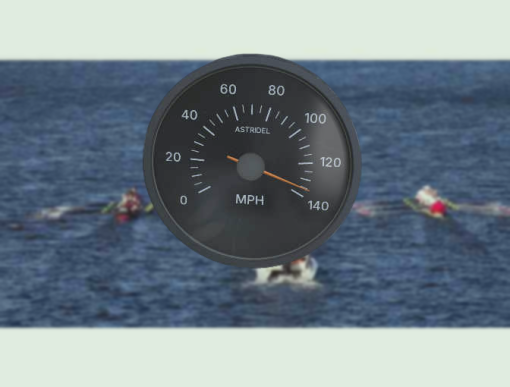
{"value": 135, "unit": "mph"}
